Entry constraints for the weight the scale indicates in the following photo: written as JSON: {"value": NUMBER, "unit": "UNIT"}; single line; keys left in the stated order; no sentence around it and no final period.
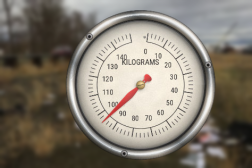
{"value": 96, "unit": "kg"}
